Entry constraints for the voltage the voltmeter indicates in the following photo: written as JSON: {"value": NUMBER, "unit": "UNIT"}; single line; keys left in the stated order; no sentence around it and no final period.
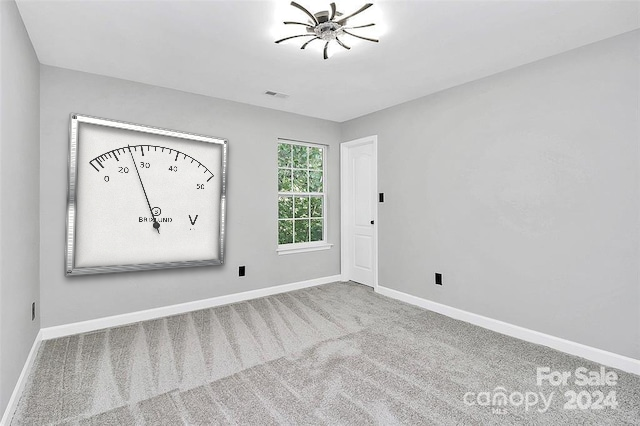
{"value": 26, "unit": "V"}
